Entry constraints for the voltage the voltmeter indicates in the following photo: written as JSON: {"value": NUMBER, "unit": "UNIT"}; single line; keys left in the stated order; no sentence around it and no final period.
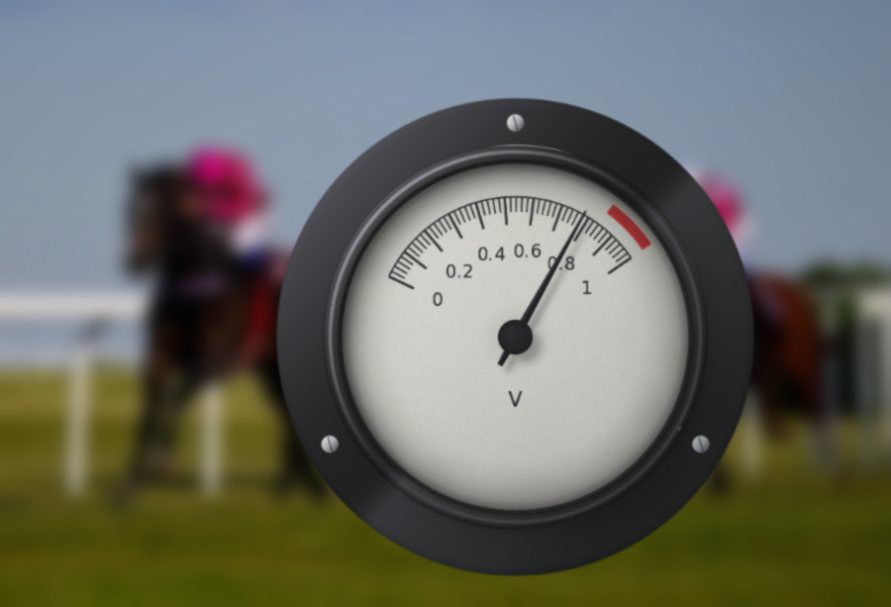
{"value": 0.78, "unit": "V"}
